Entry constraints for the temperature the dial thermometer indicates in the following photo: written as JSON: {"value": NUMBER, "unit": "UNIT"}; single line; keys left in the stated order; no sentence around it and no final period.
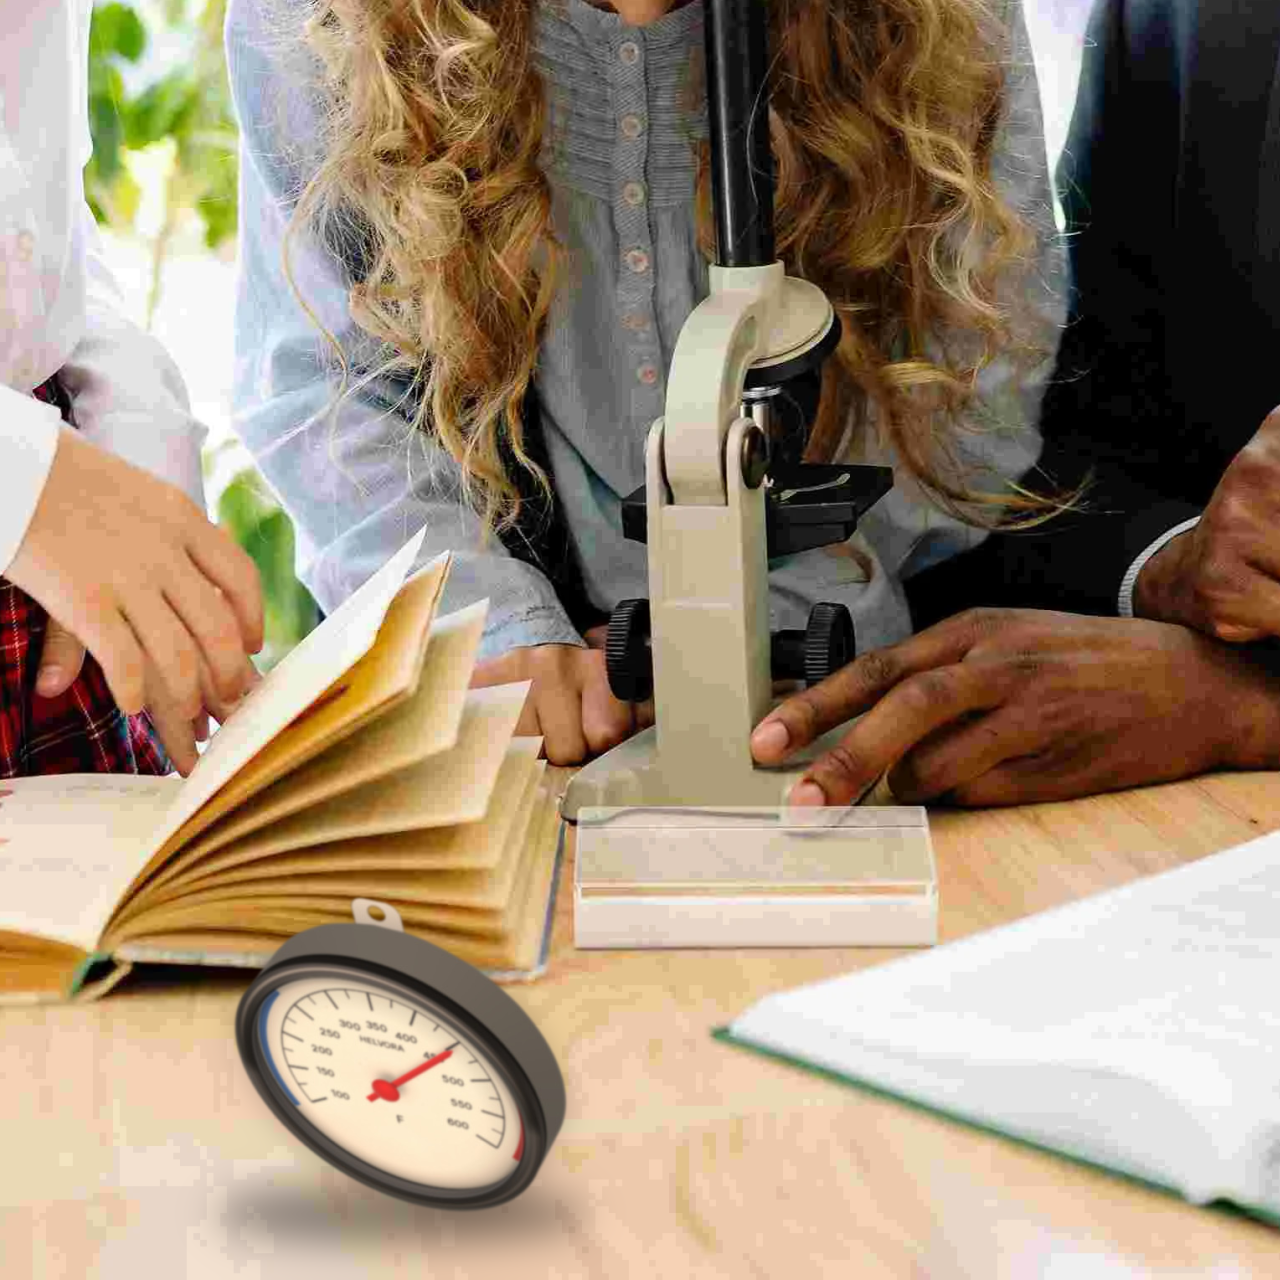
{"value": 450, "unit": "°F"}
